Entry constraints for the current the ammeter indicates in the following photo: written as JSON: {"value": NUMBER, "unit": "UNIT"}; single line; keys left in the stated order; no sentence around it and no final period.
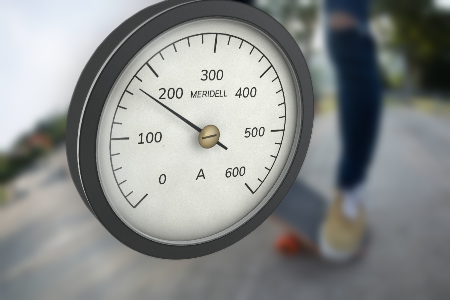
{"value": 170, "unit": "A"}
